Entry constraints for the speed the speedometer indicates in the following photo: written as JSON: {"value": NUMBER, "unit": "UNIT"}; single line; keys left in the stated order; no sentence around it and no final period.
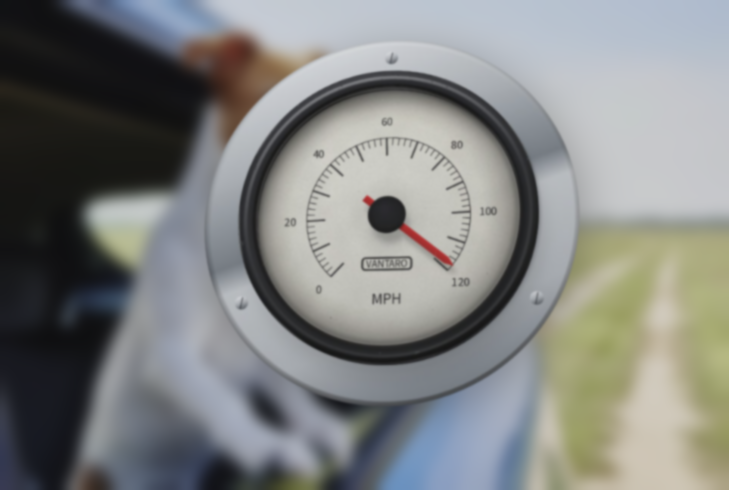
{"value": 118, "unit": "mph"}
